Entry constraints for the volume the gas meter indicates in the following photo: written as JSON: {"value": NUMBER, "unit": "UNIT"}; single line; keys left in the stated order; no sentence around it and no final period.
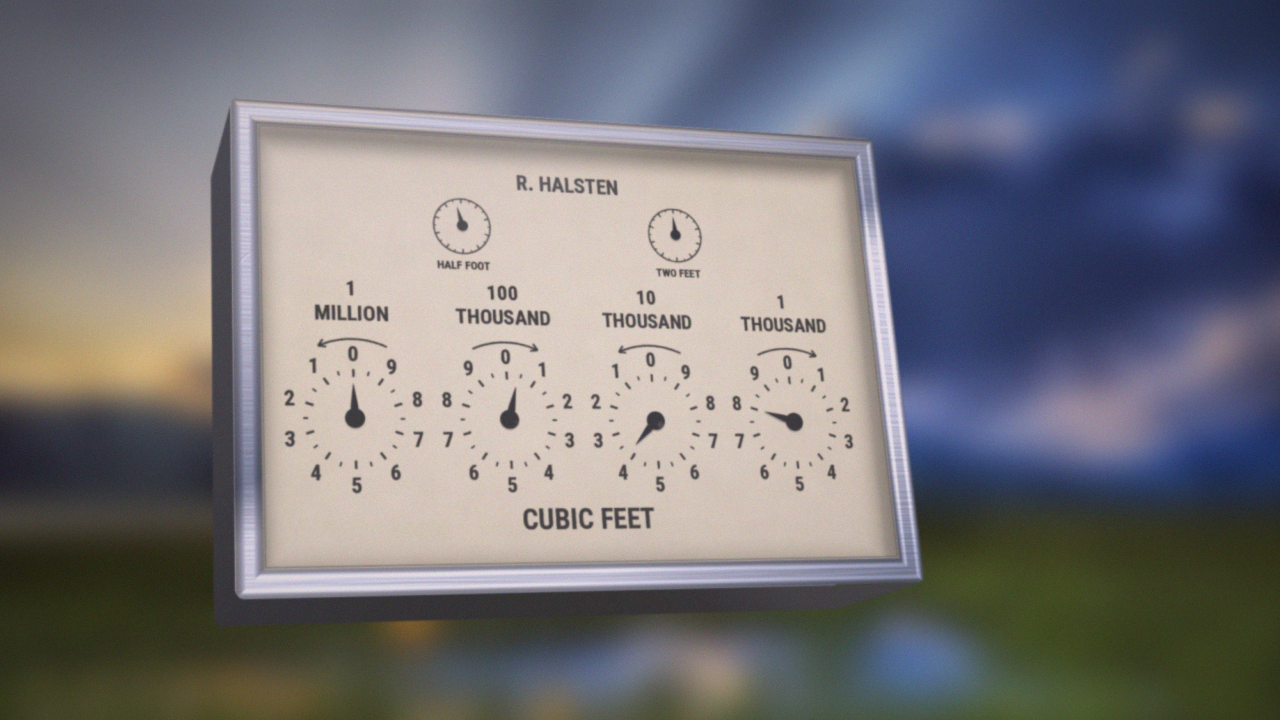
{"value": 3800, "unit": "ft³"}
